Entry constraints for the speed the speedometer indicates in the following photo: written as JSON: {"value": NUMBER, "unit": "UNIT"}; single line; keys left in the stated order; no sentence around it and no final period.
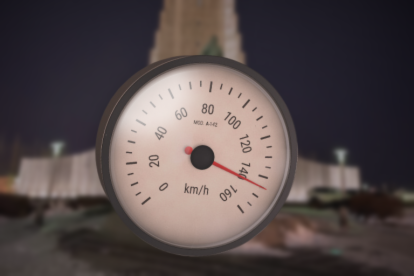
{"value": 145, "unit": "km/h"}
